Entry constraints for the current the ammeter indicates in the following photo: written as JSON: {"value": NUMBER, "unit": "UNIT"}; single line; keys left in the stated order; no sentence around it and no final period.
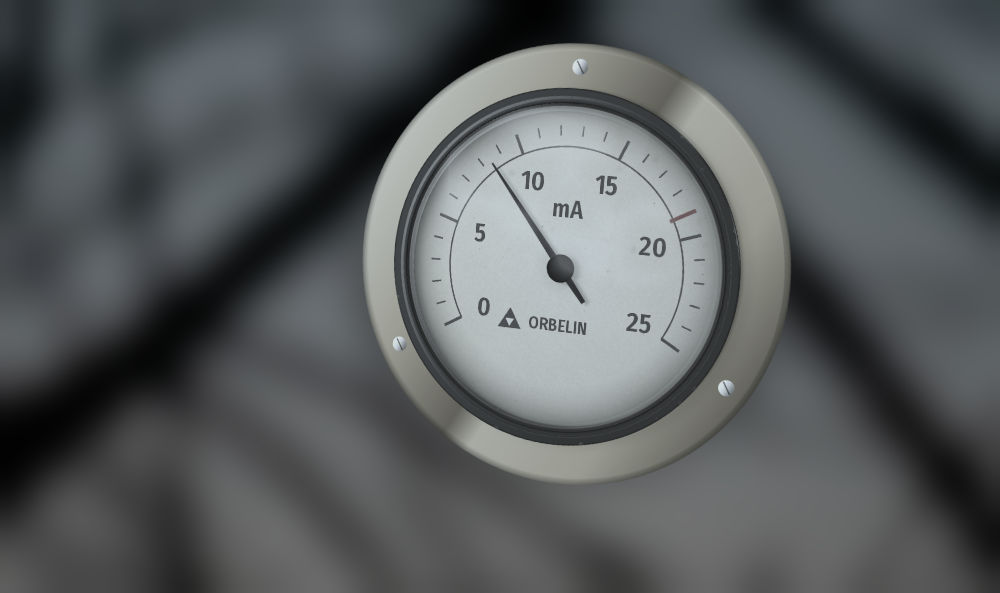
{"value": 8.5, "unit": "mA"}
